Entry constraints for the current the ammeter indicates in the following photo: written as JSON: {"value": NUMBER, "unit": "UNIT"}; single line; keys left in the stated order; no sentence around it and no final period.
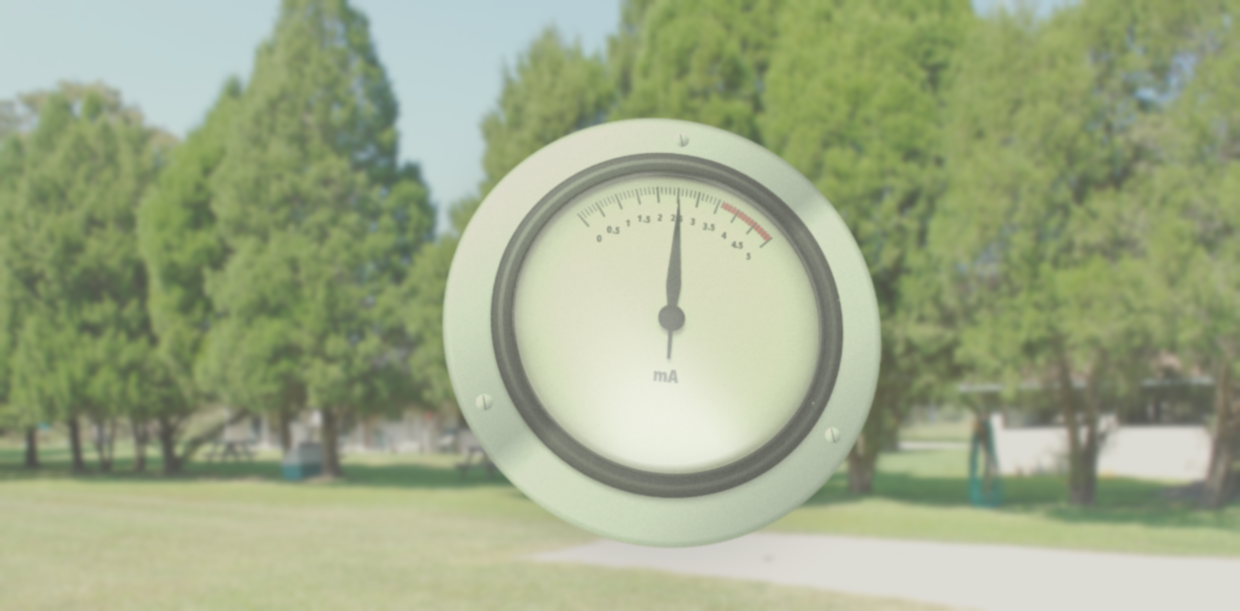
{"value": 2.5, "unit": "mA"}
